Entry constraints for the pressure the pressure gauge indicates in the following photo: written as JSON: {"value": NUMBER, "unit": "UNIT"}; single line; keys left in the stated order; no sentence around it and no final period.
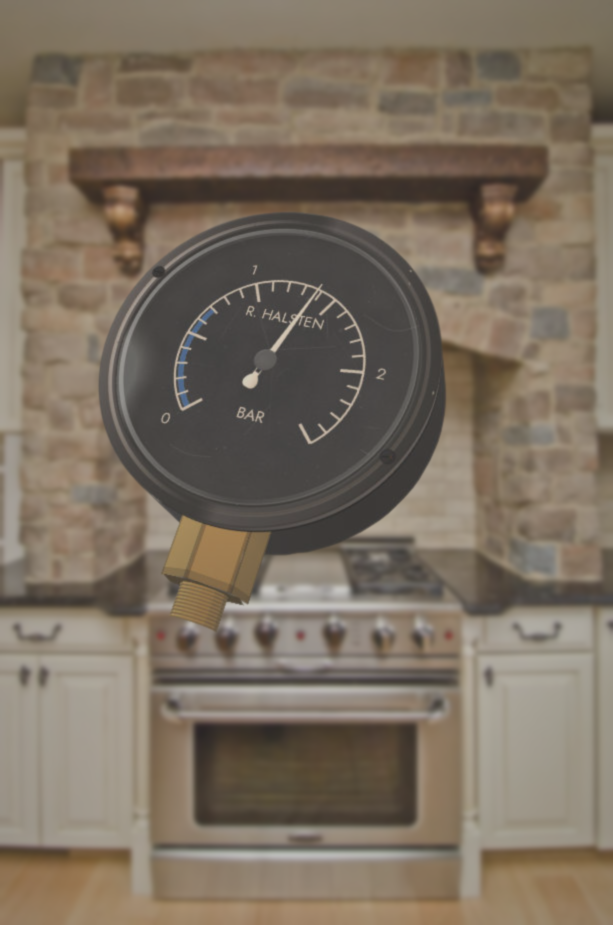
{"value": 1.4, "unit": "bar"}
